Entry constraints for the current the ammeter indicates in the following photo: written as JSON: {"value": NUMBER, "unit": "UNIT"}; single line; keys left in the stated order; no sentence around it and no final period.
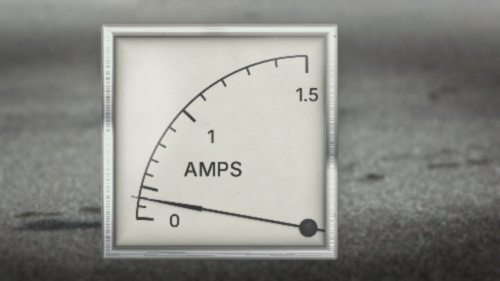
{"value": 0.4, "unit": "A"}
